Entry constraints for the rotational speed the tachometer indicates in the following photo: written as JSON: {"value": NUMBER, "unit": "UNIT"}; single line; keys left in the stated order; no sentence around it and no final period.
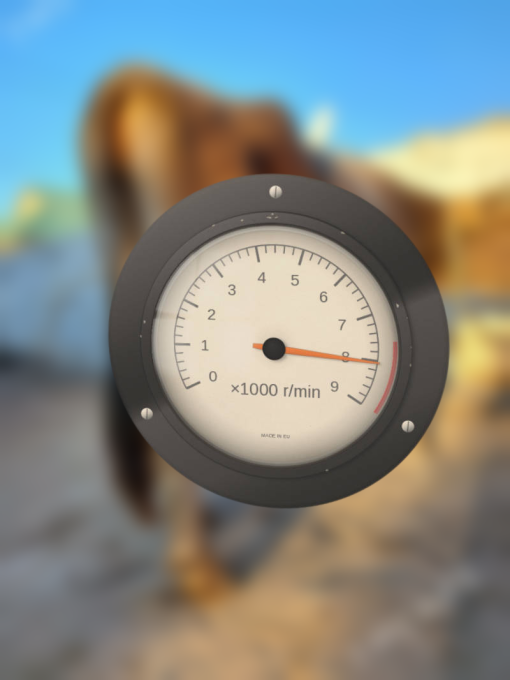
{"value": 8000, "unit": "rpm"}
